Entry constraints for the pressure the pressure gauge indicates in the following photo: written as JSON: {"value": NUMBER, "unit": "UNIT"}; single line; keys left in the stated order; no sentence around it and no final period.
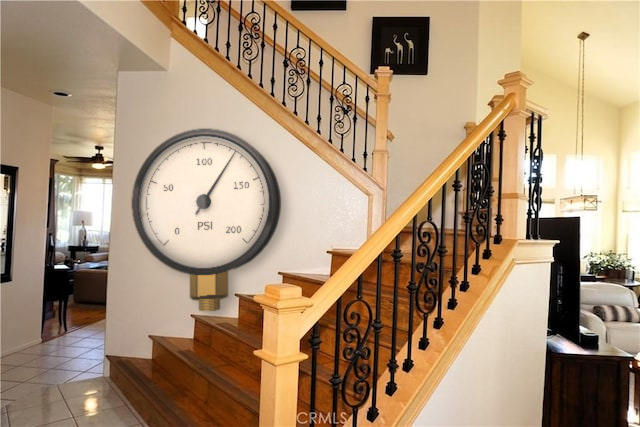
{"value": 125, "unit": "psi"}
